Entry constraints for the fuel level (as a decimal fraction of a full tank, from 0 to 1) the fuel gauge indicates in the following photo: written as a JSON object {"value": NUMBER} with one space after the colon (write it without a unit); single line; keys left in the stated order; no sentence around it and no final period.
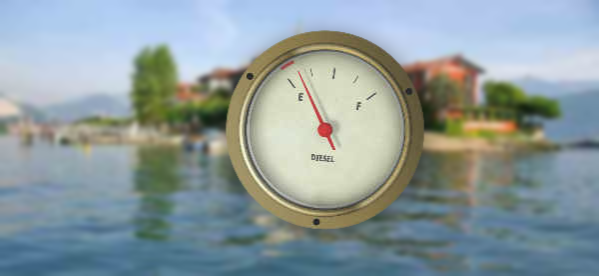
{"value": 0.125}
